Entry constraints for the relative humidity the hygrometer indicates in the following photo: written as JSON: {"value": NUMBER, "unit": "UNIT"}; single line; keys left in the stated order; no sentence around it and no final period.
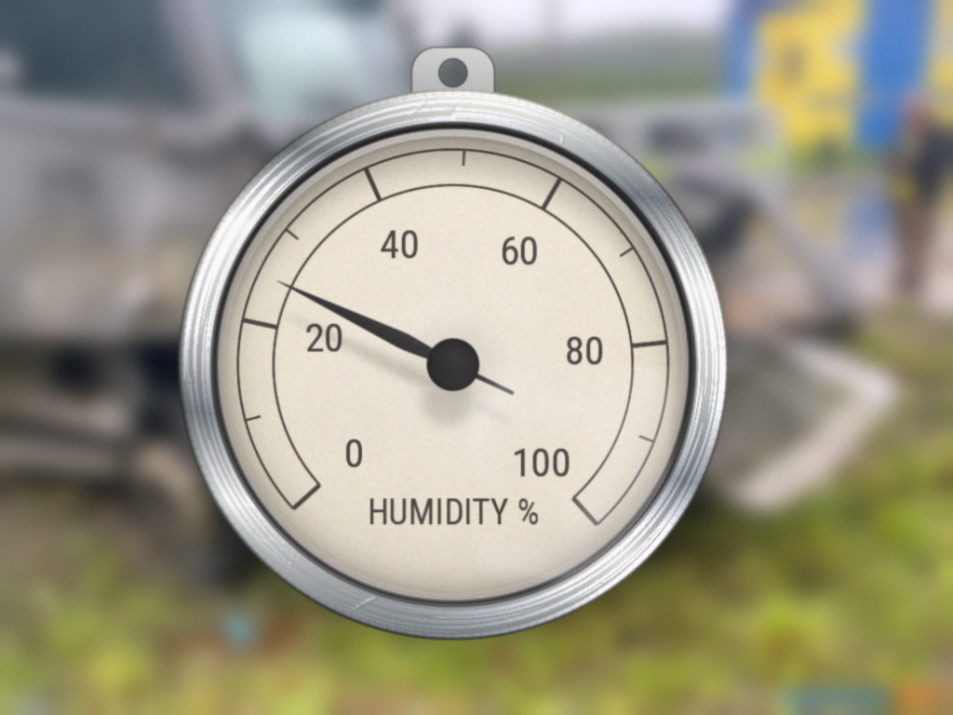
{"value": 25, "unit": "%"}
